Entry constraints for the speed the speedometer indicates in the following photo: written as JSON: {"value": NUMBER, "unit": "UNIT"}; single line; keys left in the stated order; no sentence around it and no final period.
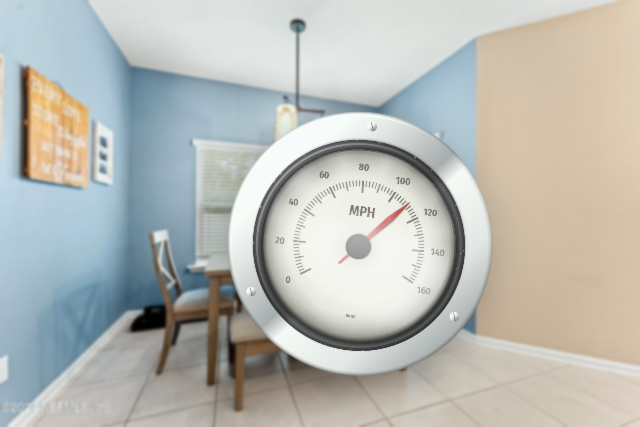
{"value": 110, "unit": "mph"}
